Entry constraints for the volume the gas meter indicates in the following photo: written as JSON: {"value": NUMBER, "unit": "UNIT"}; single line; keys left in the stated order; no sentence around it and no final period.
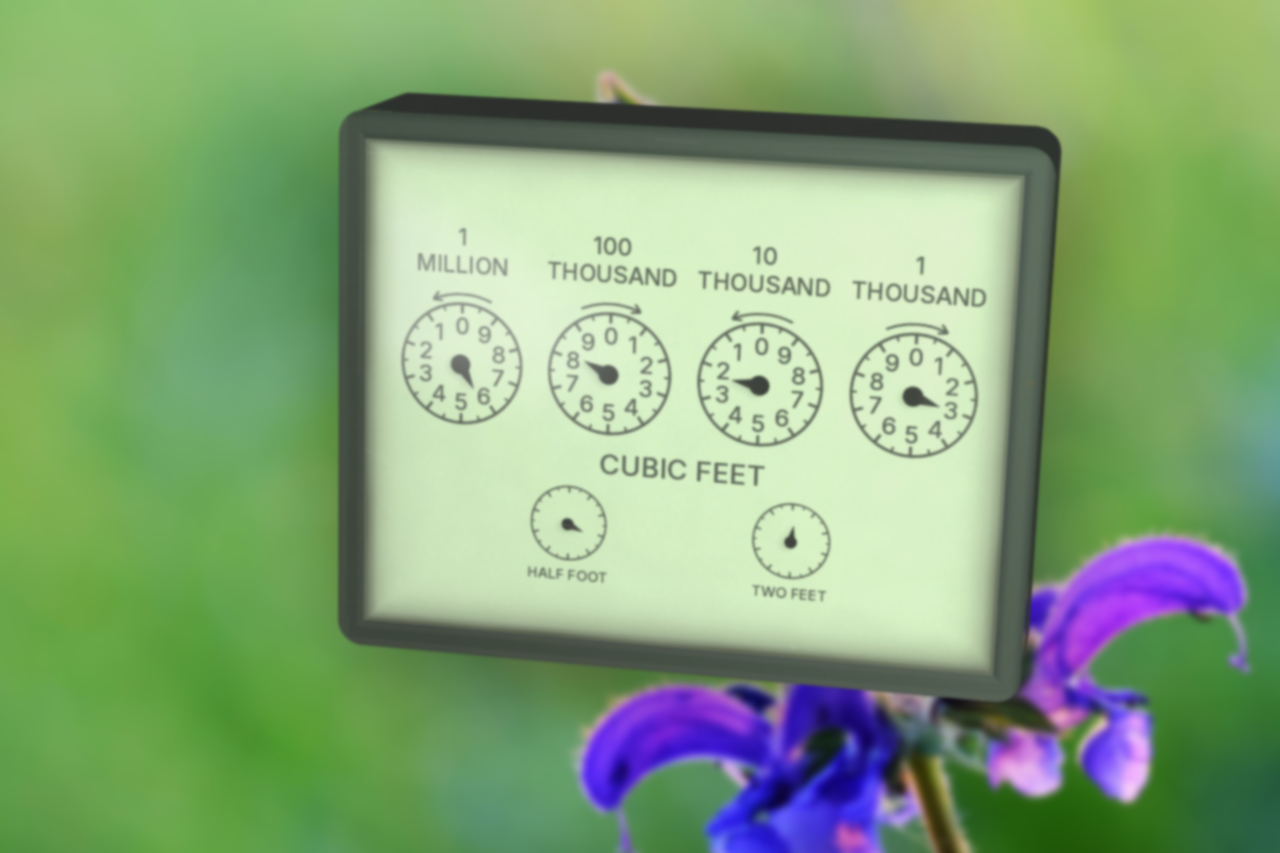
{"value": 582300, "unit": "ft³"}
